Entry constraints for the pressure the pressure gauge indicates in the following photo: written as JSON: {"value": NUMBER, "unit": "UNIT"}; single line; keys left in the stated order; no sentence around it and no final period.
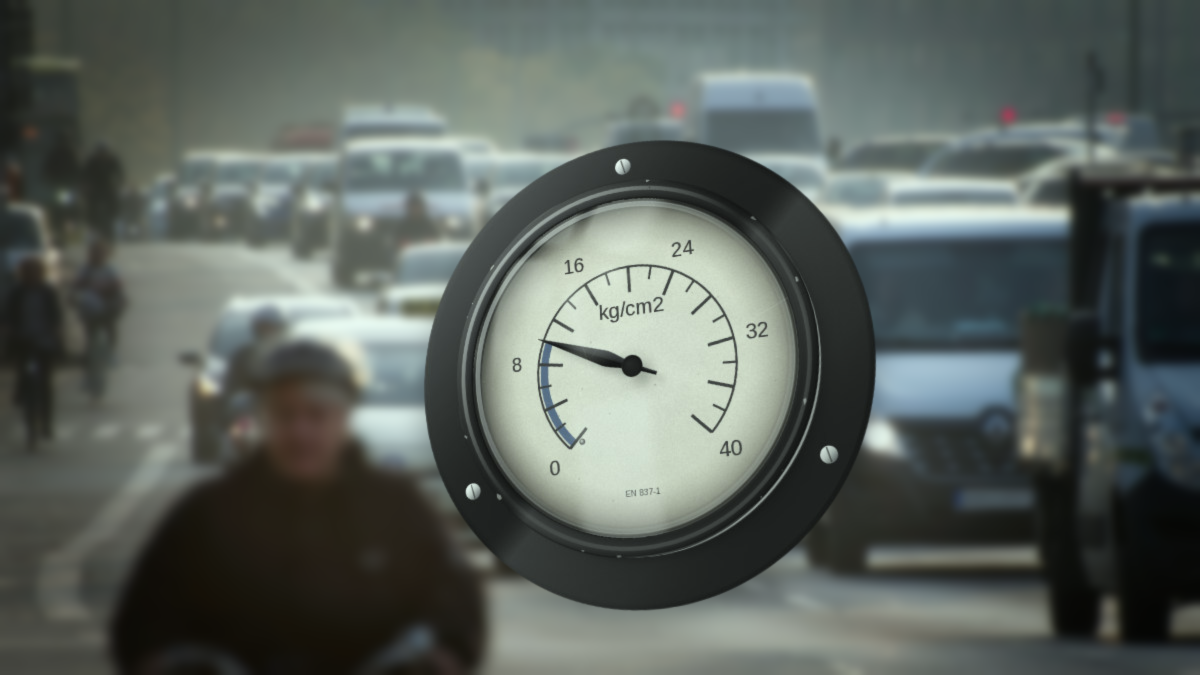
{"value": 10, "unit": "kg/cm²"}
